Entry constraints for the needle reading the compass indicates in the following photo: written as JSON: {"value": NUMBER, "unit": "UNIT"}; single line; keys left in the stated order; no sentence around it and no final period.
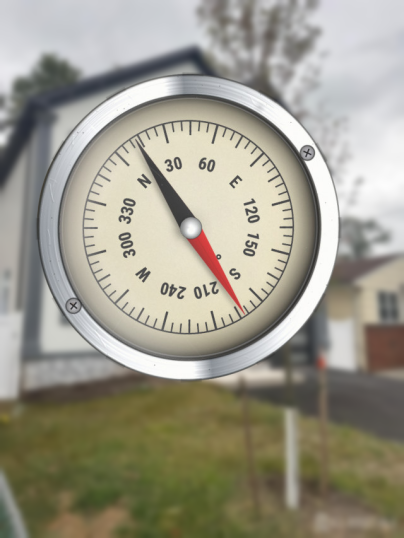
{"value": 192.5, "unit": "°"}
